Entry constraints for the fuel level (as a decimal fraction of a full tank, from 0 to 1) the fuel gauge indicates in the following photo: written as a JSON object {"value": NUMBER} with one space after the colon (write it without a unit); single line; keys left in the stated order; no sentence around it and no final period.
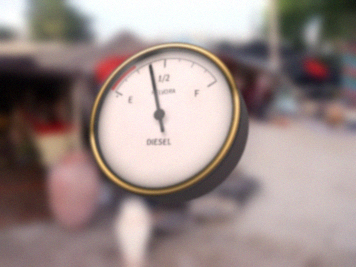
{"value": 0.375}
